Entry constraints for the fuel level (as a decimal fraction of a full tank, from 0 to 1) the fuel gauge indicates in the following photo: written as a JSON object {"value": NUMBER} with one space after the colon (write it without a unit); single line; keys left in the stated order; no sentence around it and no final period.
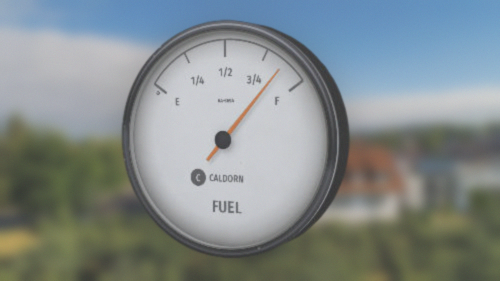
{"value": 0.875}
